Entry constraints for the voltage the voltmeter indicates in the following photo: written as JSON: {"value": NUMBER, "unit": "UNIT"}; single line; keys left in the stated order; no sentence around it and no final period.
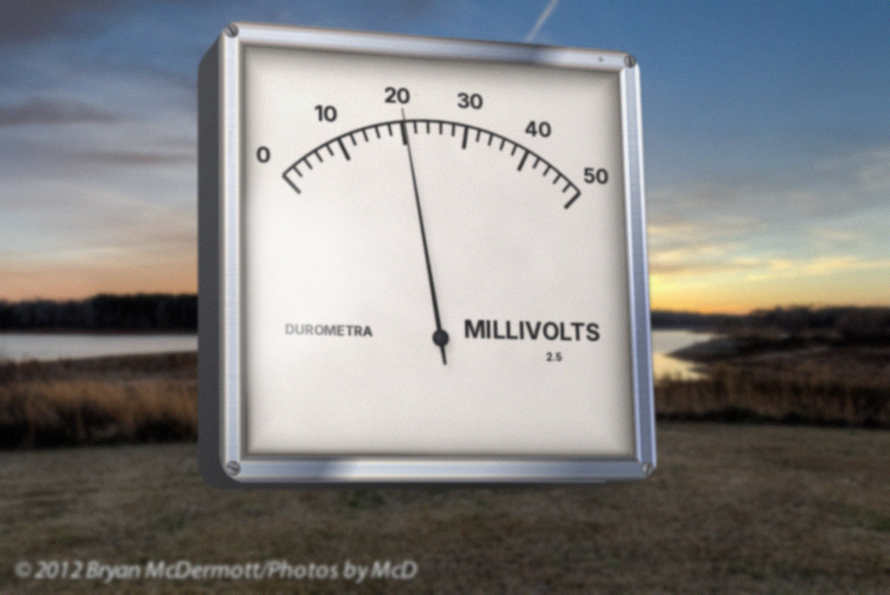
{"value": 20, "unit": "mV"}
